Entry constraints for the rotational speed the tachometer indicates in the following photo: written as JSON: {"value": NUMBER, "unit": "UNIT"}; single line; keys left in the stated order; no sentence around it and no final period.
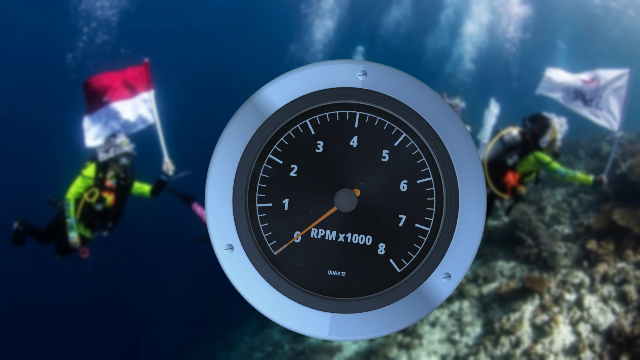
{"value": 0, "unit": "rpm"}
